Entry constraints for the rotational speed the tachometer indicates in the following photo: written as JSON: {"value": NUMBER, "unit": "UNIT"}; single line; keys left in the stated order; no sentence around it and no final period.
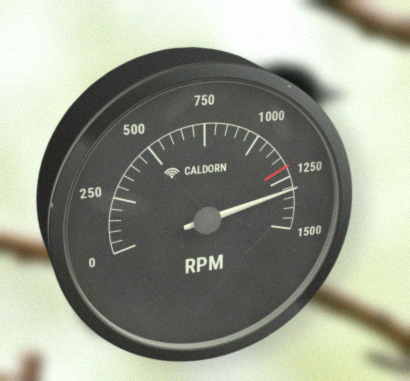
{"value": 1300, "unit": "rpm"}
